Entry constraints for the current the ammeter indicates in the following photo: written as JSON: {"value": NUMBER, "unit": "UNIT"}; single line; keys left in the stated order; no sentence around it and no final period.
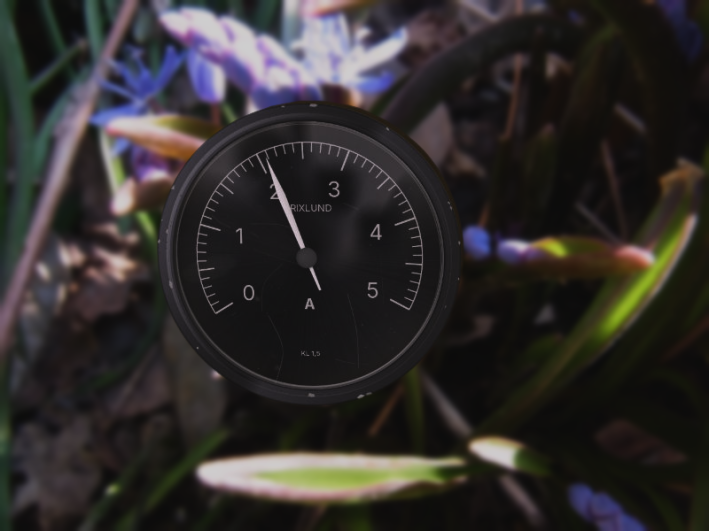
{"value": 2.1, "unit": "A"}
